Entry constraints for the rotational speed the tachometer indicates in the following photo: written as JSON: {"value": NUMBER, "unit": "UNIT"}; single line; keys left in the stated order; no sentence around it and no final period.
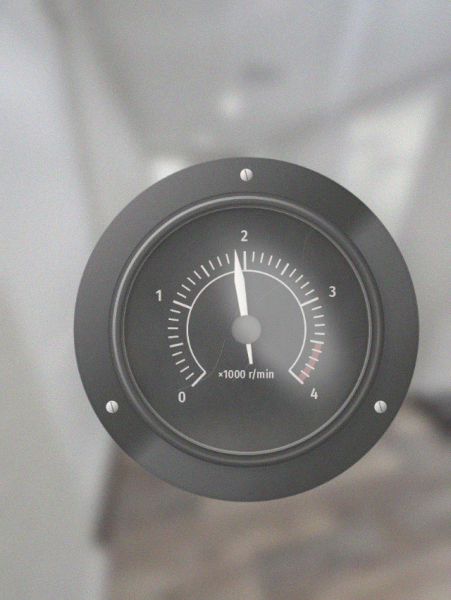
{"value": 1900, "unit": "rpm"}
